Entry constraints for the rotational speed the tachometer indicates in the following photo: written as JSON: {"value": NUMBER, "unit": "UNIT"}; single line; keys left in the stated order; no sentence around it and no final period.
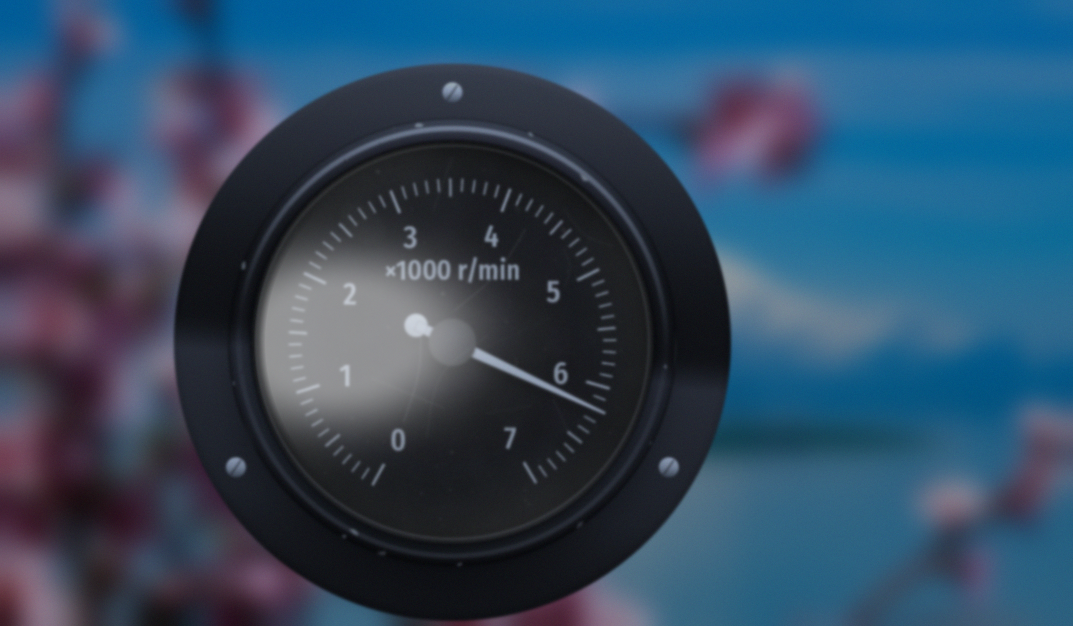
{"value": 6200, "unit": "rpm"}
